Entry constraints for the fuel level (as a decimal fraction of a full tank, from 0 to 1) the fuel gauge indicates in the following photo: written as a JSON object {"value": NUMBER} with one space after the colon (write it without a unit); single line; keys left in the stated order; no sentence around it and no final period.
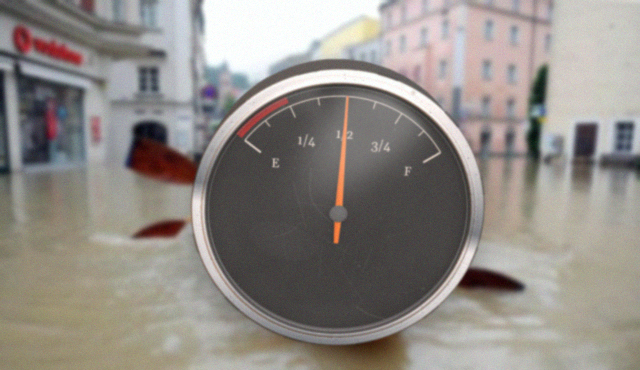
{"value": 0.5}
